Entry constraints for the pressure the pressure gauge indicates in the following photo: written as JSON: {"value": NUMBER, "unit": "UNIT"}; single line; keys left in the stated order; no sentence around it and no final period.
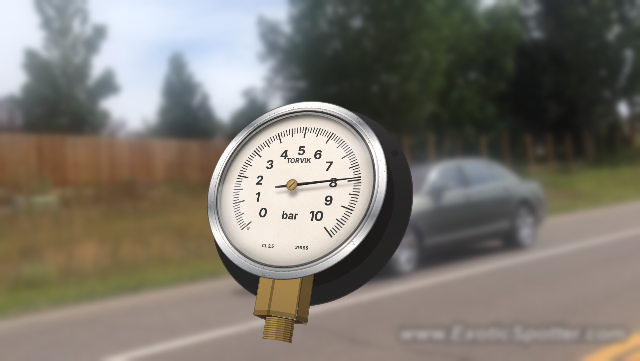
{"value": 8, "unit": "bar"}
